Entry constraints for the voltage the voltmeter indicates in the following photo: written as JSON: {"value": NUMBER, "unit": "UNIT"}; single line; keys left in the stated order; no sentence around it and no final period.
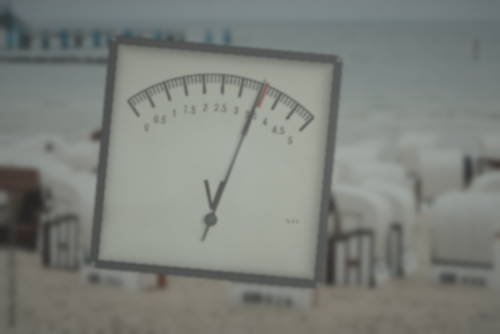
{"value": 3.5, "unit": "V"}
